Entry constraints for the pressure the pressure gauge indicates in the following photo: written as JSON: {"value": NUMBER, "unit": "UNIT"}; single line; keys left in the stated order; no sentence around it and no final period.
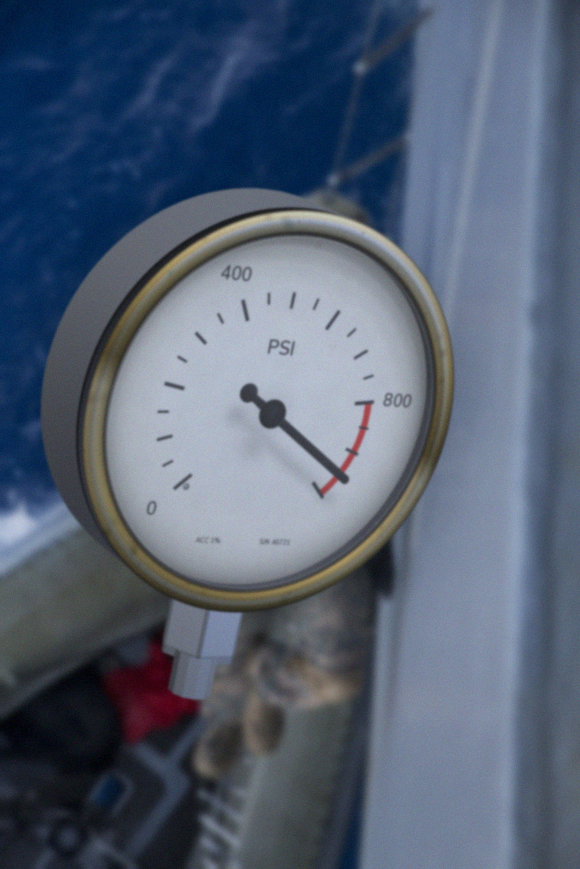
{"value": 950, "unit": "psi"}
